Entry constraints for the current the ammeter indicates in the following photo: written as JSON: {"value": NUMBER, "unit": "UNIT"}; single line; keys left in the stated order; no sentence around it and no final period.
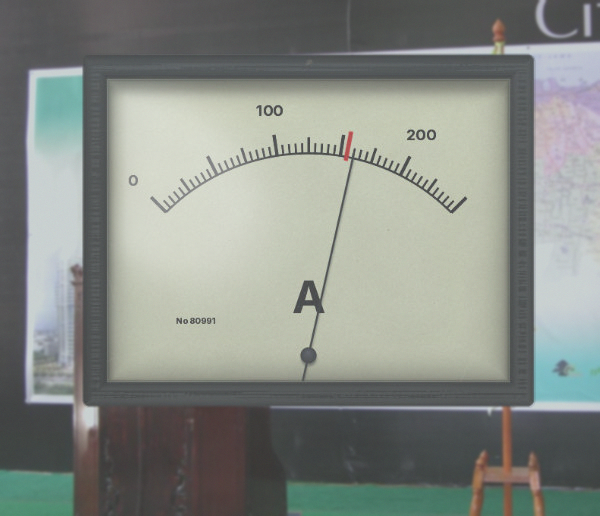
{"value": 160, "unit": "A"}
